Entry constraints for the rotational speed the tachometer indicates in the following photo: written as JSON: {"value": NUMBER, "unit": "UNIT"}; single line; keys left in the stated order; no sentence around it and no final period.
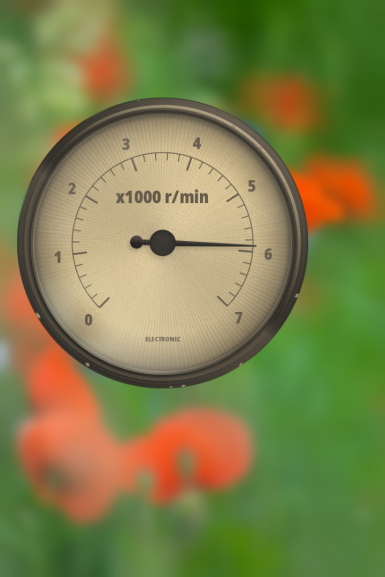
{"value": 5900, "unit": "rpm"}
